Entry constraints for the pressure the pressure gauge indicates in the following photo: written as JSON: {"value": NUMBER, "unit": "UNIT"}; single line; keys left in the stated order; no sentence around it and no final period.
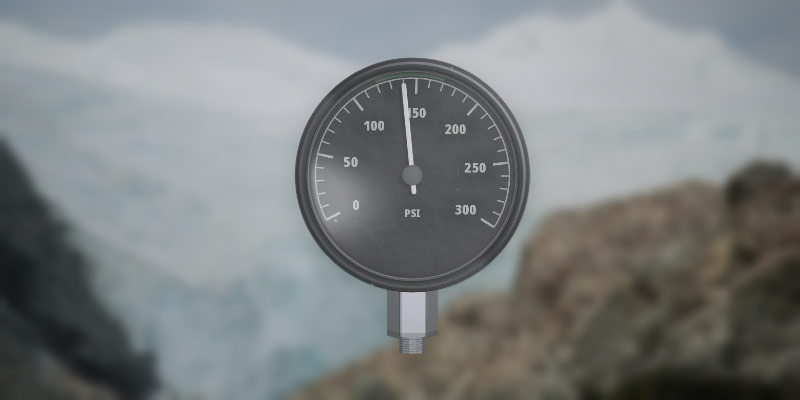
{"value": 140, "unit": "psi"}
